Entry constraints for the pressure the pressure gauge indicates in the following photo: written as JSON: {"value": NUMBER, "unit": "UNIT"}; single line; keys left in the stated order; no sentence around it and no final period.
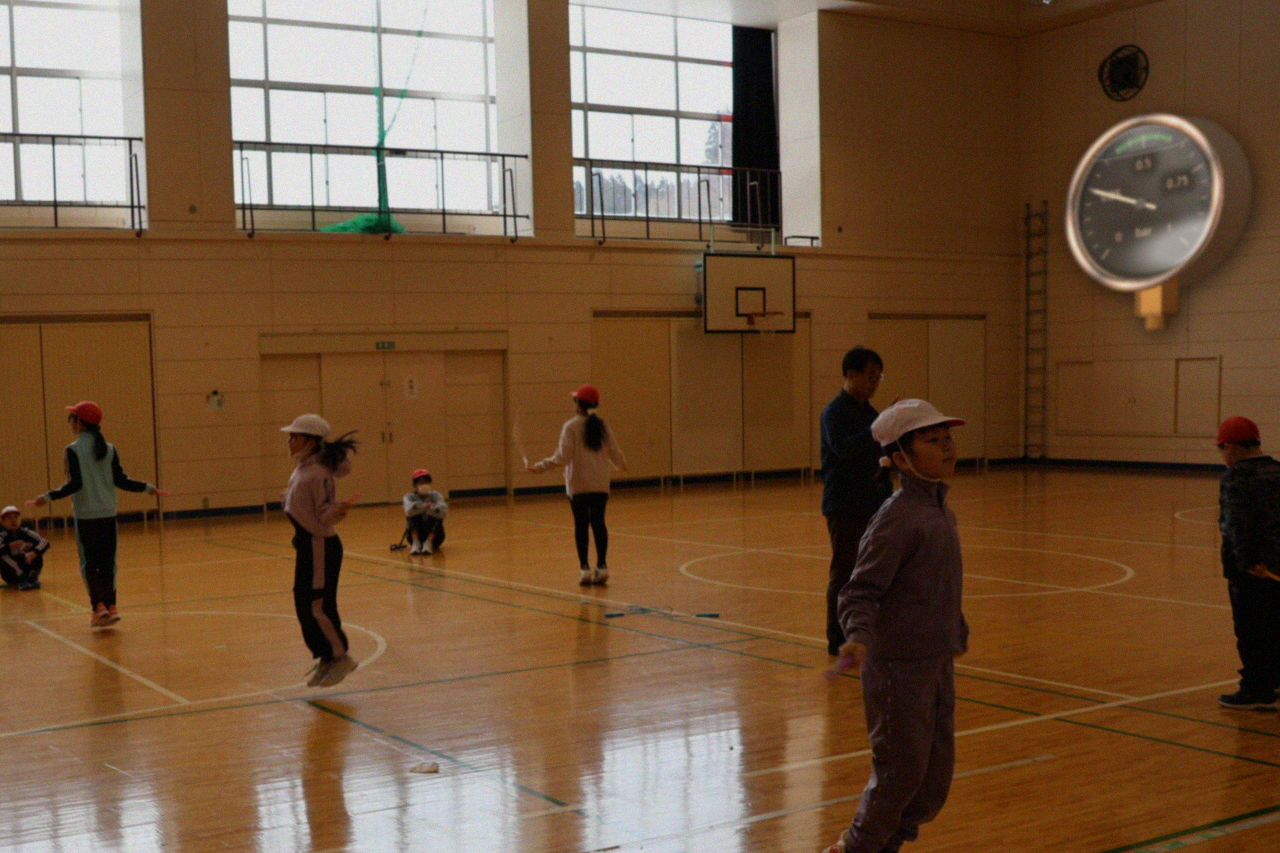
{"value": 0.25, "unit": "bar"}
